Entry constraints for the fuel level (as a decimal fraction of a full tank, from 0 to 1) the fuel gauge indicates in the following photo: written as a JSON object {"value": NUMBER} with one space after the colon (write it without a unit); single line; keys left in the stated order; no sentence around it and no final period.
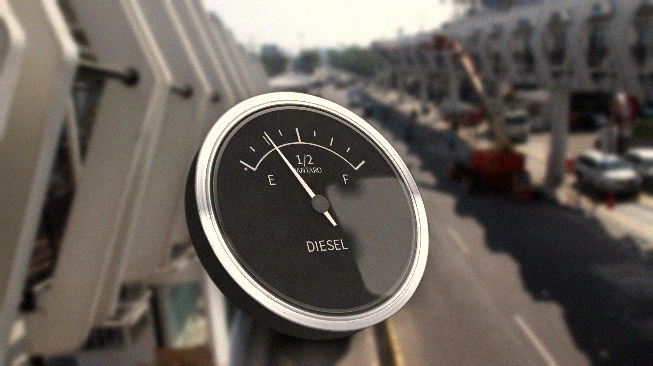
{"value": 0.25}
